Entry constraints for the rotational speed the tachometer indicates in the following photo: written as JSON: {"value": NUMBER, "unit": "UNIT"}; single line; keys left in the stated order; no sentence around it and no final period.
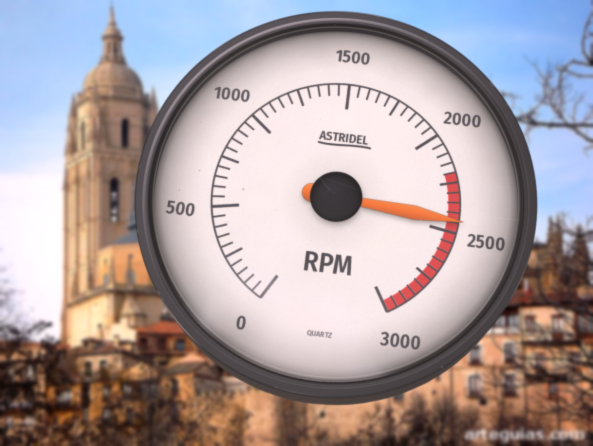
{"value": 2450, "unit": "rpm"}
